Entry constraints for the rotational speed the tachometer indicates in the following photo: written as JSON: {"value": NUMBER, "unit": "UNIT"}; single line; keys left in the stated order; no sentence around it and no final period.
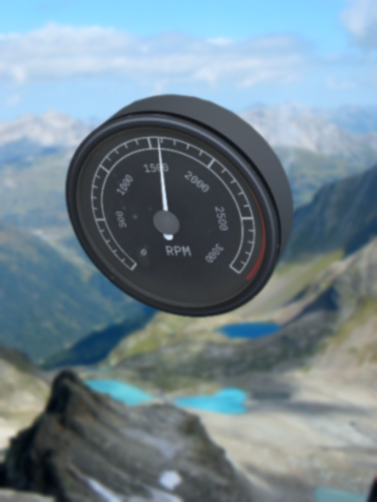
{"value": 1600, "unit": "rpm"}
